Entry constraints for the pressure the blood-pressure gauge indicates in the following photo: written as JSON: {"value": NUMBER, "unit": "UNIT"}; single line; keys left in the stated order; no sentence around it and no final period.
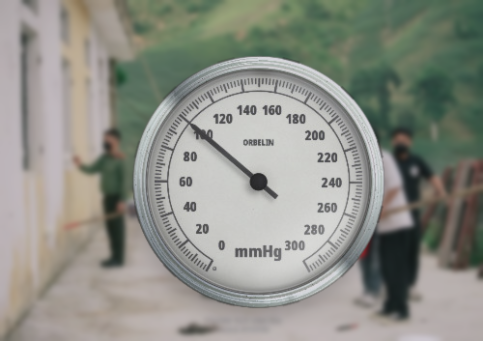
{"value": 100, "unit": "mmHg"}
